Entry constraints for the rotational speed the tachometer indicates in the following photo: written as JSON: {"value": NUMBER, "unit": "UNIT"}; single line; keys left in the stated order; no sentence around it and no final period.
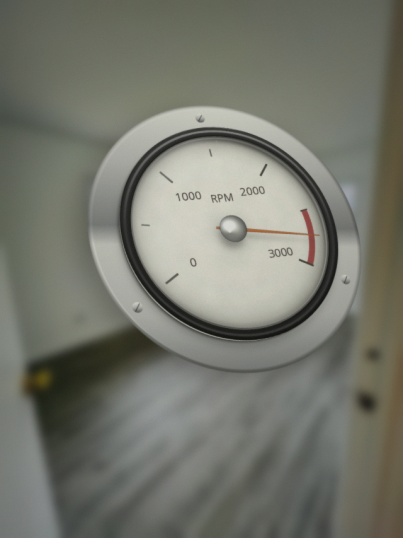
{"value": 2750, "unit": "rpm"}
